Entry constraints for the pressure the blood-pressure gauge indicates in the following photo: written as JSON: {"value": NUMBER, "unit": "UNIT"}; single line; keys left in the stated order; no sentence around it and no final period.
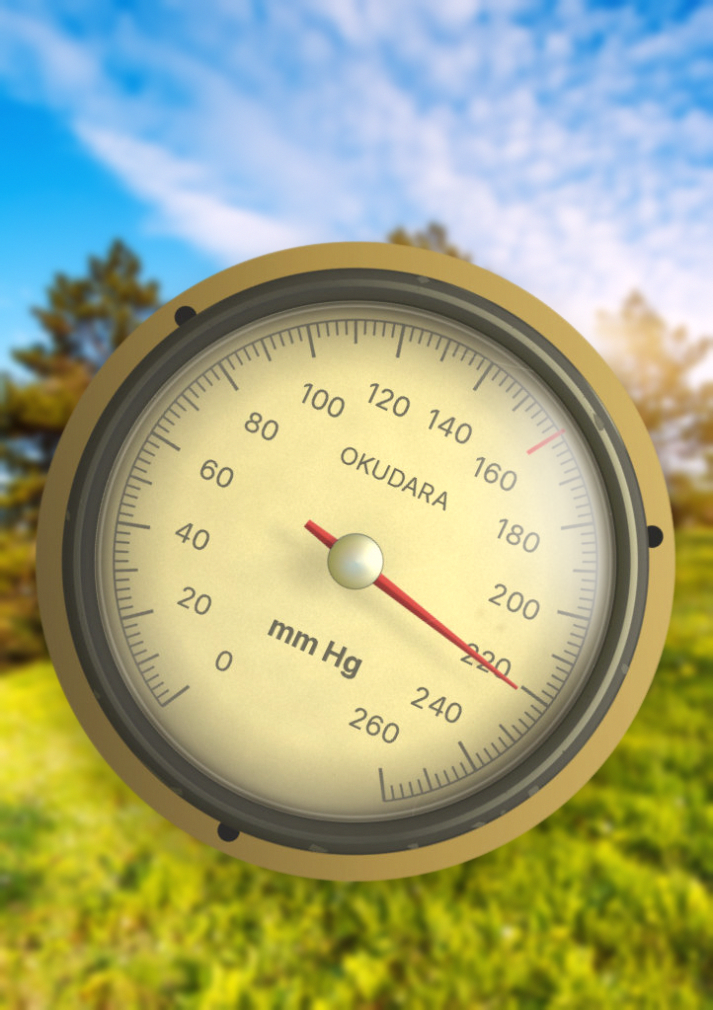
{"value": 221, "unit": "mmHg"}
